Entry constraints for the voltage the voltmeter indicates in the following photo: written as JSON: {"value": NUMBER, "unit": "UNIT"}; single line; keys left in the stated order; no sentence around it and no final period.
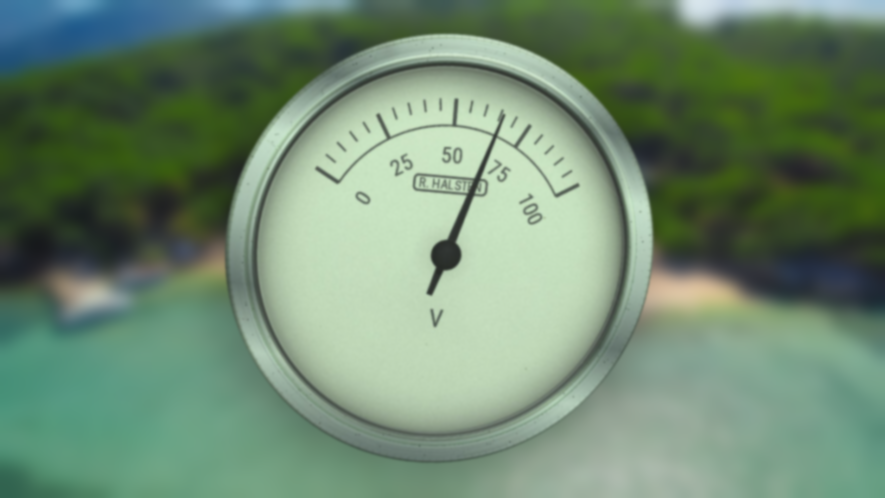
{"value": 65, "unit": "V"}
